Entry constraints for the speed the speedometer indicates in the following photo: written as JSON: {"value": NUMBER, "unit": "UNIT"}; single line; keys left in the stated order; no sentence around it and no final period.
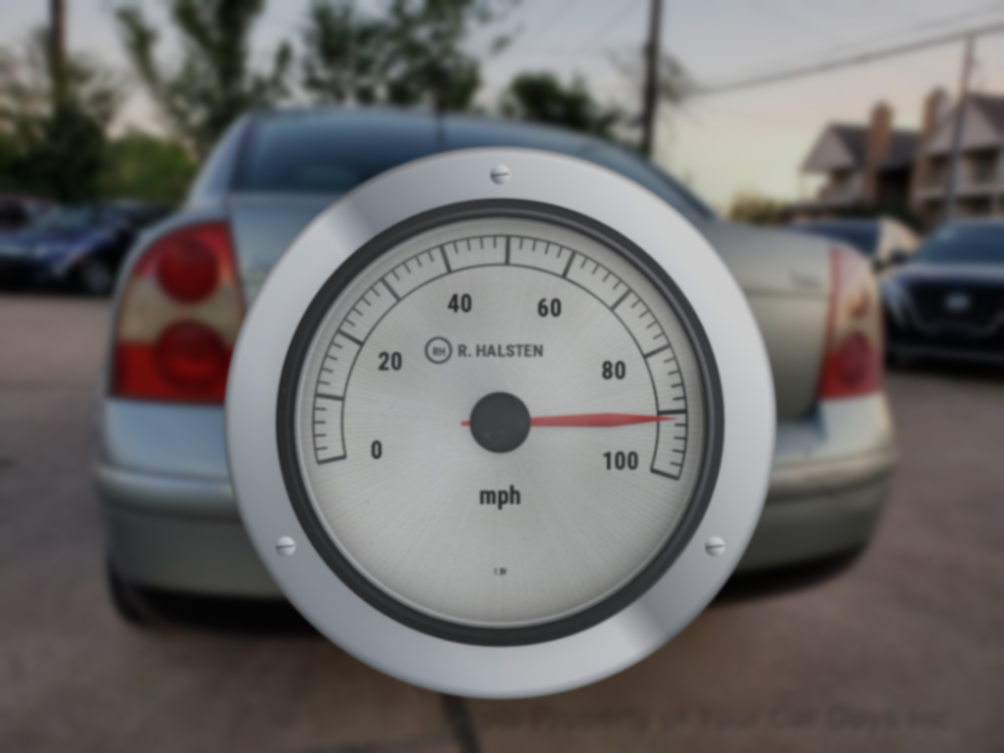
{"value": 91, "unit": "mph"}
